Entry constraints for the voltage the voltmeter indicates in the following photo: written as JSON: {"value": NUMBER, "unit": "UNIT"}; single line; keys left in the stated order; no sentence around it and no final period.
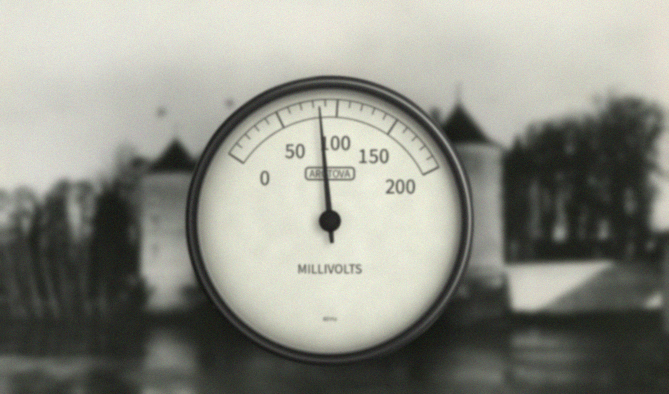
{"value": 85, "unit": "mV"}
